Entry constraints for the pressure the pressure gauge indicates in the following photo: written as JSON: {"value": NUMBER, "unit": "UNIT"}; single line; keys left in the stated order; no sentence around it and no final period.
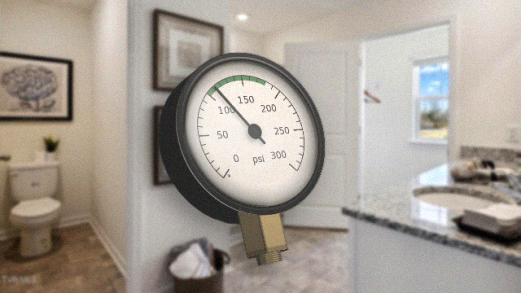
{"value": 110, "unit": "psi"}
